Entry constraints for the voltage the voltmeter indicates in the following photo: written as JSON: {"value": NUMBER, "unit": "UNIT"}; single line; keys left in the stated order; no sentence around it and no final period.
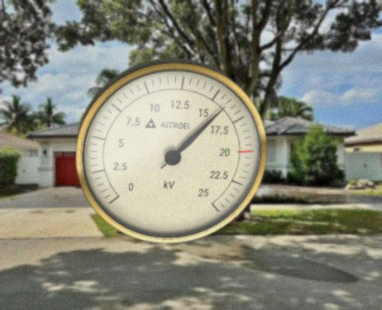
{"value": 16, "unit": "kV"}
